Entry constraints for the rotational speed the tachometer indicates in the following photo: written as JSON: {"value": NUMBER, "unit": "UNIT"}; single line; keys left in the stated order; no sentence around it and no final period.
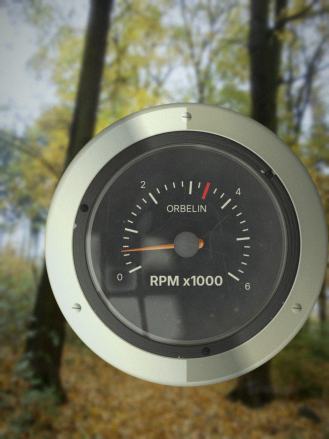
{"value": 500, "unit": "rpm"}
